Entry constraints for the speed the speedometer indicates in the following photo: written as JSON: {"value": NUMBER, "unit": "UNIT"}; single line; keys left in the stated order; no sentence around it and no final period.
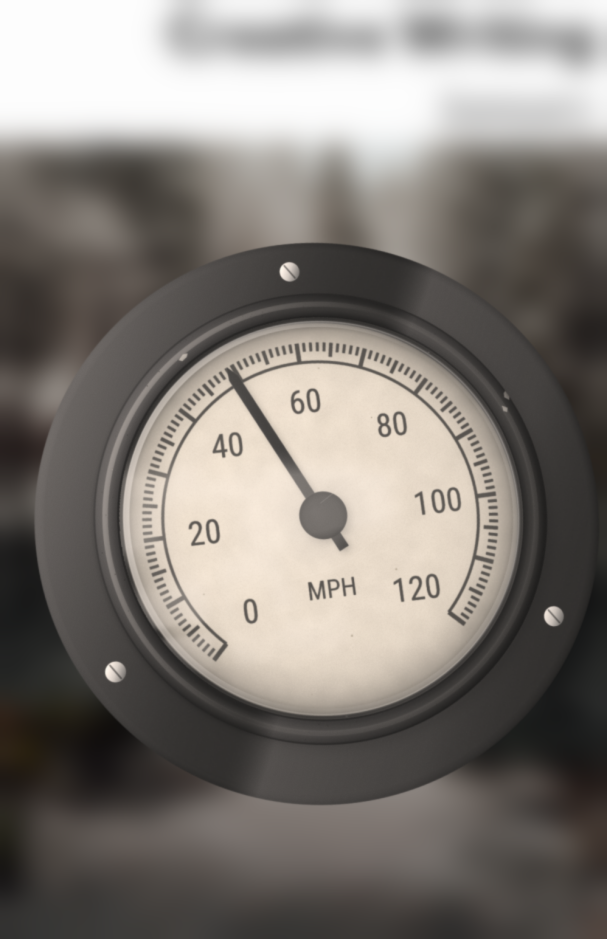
{"value": 49, "unit": "mph"}
